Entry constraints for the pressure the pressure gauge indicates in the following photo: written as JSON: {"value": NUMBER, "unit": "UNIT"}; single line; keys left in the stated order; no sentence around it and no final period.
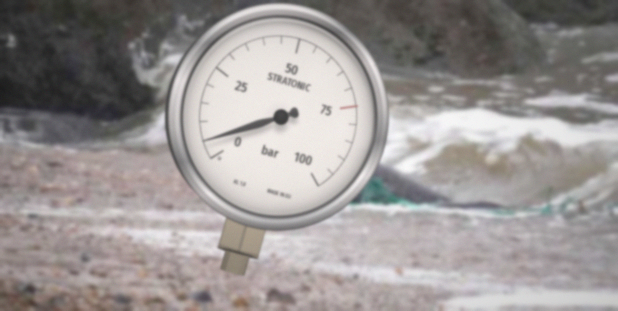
{"value": 5, "unit": "bar"}
